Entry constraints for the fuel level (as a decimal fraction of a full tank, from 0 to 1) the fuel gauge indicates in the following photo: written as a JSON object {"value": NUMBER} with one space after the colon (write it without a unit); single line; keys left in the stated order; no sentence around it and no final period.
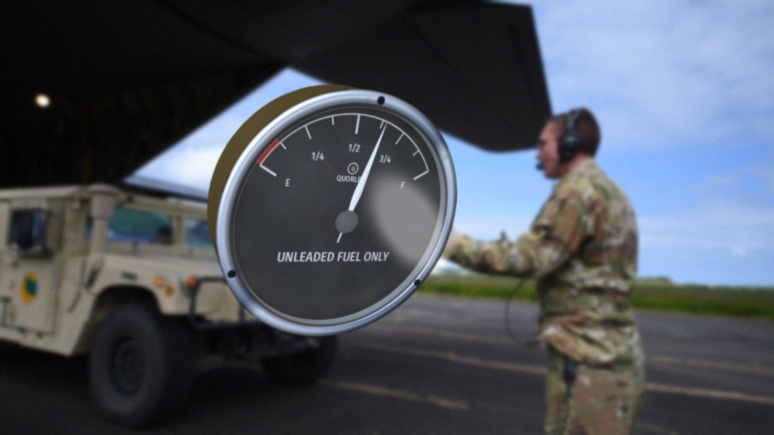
{"value": 0.625}
